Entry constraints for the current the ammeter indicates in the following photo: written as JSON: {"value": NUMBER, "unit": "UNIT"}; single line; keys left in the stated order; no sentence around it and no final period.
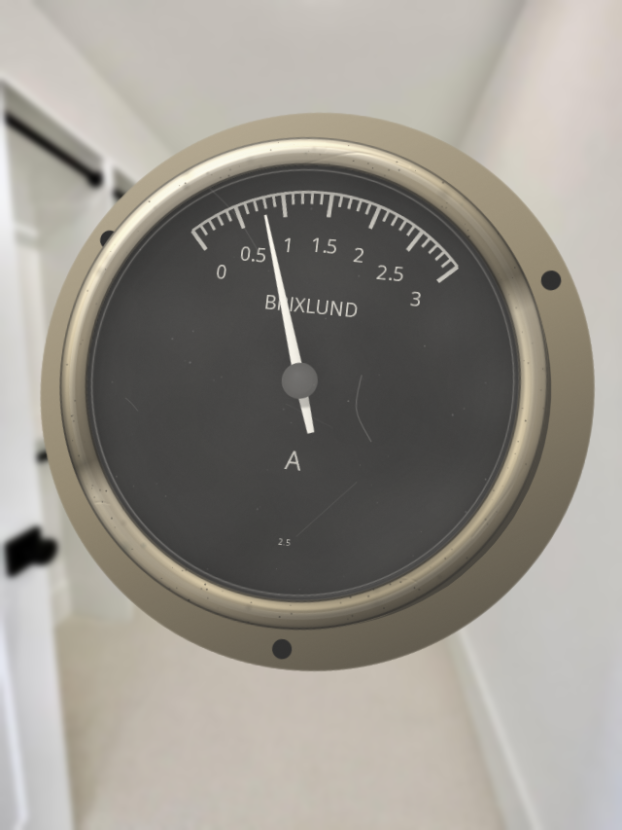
{"value": 0.8, "unit": "A"}
